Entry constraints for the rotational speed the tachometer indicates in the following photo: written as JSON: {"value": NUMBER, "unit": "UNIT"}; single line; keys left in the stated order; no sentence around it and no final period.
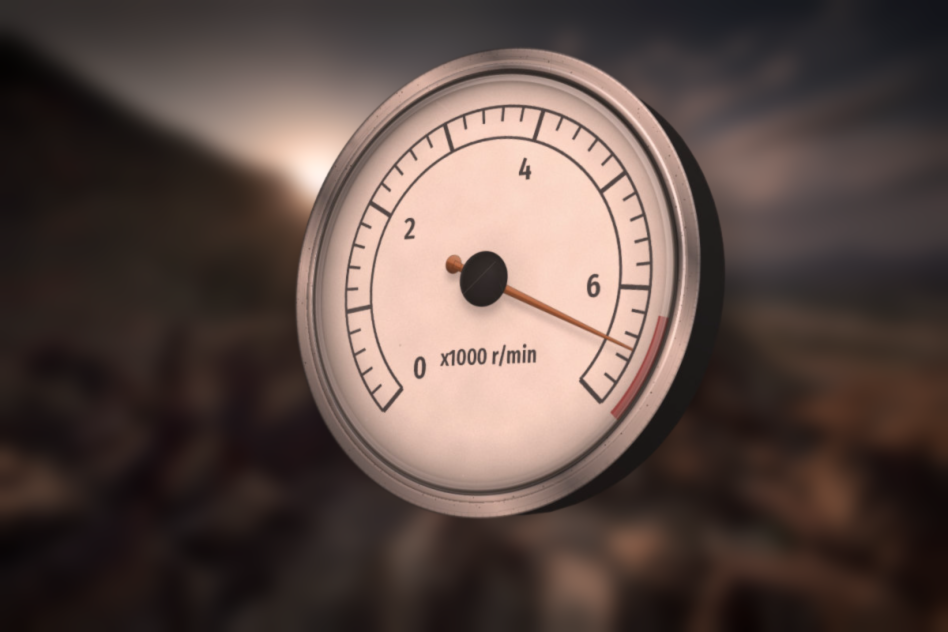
{"value": 6500, "unit": "rpm"}
